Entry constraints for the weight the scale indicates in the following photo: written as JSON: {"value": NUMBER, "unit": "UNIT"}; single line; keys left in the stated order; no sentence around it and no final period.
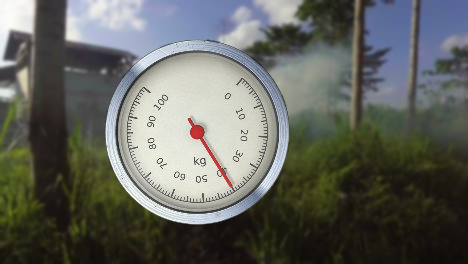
{"value": 40, "unit": "kg"}
